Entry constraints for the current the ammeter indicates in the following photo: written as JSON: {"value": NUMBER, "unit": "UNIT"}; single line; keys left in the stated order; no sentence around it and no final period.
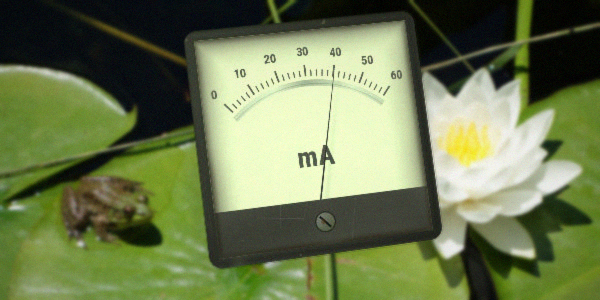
{"value": 40, "unit": "mA"}
